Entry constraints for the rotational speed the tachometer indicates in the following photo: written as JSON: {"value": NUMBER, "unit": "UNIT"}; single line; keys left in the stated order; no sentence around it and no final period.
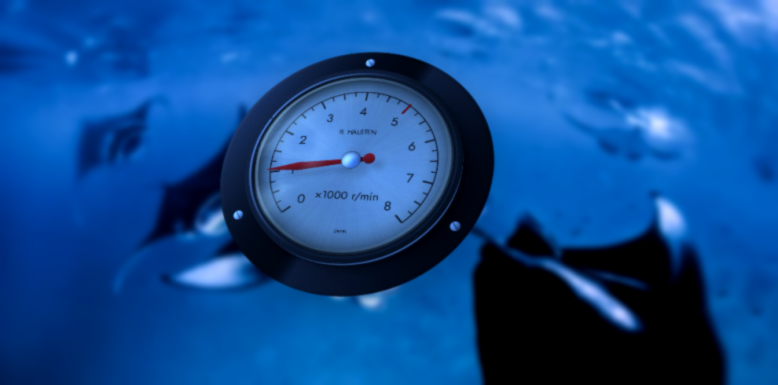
{"value": 1000, "unit": "rpm"}
